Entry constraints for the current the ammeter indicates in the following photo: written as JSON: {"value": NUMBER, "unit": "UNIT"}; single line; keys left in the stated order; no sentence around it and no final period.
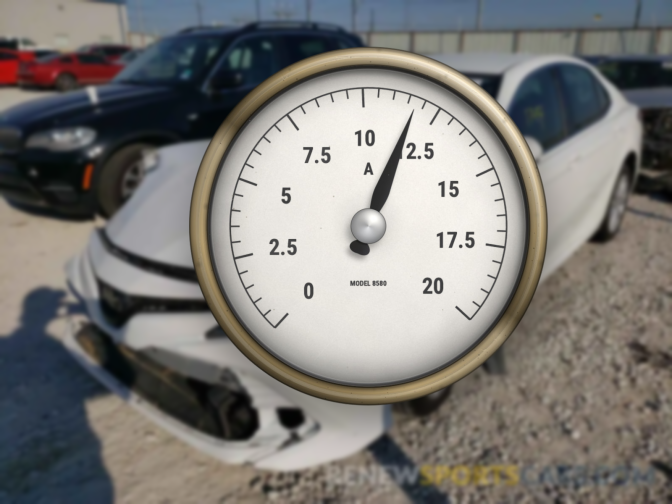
{"value": 11.75, "unit": "A"}
